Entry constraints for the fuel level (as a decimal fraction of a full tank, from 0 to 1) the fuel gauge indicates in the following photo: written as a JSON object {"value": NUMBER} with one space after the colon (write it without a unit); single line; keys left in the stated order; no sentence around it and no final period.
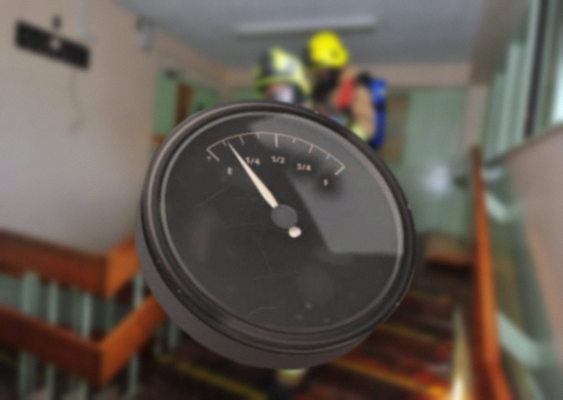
{"value": 0.125}
